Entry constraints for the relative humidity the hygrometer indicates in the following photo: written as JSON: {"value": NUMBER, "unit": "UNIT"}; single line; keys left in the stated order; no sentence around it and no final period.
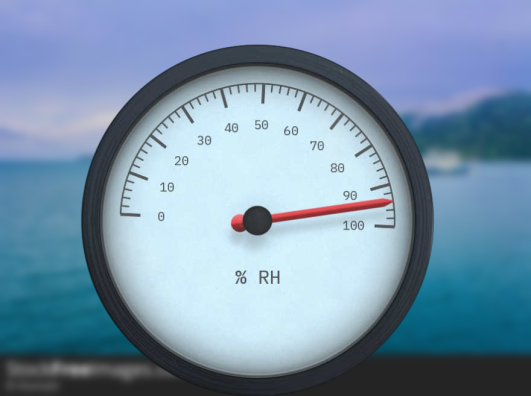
{"value": 94, "unit": "%"}
